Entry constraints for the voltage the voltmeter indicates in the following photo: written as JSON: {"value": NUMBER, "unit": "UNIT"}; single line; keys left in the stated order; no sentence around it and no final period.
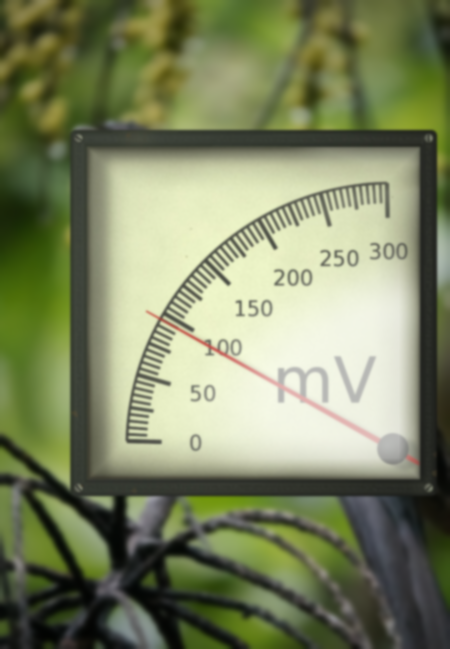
{"value": 95, "unit": "mV"}
